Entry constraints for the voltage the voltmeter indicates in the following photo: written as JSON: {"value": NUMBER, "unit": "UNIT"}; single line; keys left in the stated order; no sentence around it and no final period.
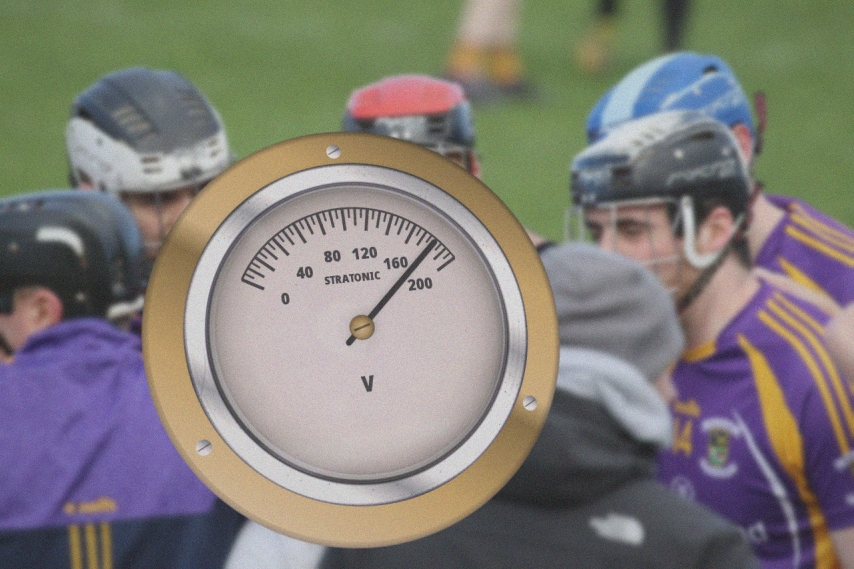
{"value": 180, "unit": "V"}
